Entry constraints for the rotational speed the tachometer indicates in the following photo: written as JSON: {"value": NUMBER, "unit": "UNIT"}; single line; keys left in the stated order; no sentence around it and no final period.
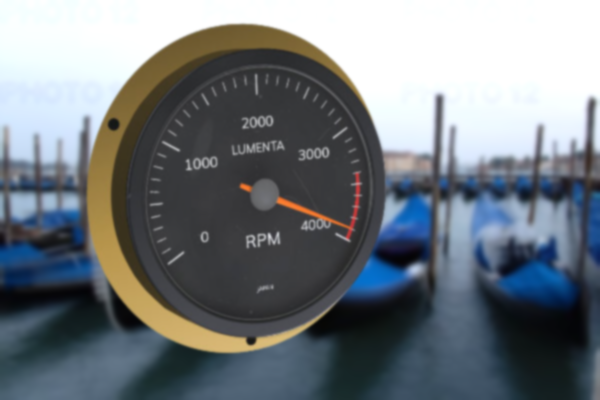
{"value": 3900, "unit": "rpm"}
